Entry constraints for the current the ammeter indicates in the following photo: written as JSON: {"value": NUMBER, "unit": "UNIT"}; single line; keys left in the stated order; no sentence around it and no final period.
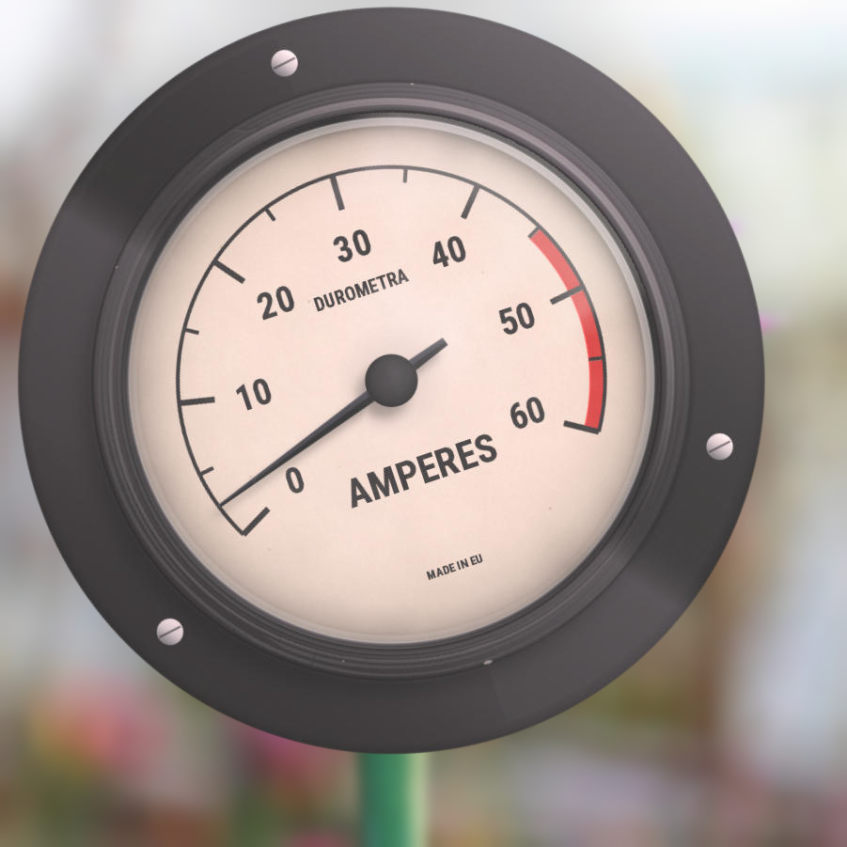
{"value": 2.5, "unit": "A"}
